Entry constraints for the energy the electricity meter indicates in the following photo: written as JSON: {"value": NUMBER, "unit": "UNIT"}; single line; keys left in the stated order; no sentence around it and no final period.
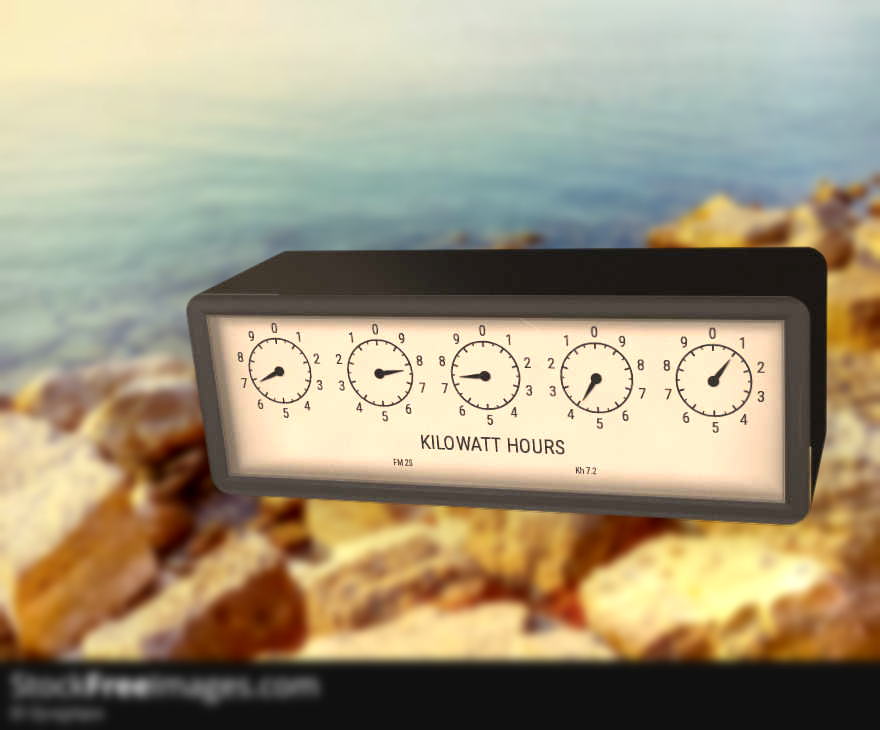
{"value": 67741, "unit": "kWh"}
